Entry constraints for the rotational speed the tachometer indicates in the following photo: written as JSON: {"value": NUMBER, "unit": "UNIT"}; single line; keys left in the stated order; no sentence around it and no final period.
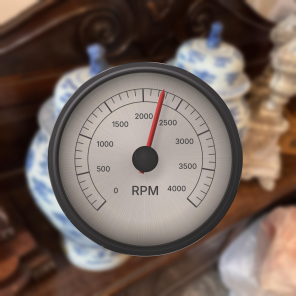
{"value": 2250, "unit": "rpm"}
